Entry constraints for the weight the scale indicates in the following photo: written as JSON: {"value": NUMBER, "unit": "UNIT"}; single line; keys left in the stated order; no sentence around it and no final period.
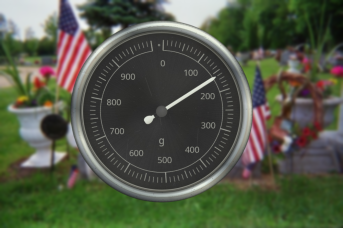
{"value": 160, "unit": "g"}
